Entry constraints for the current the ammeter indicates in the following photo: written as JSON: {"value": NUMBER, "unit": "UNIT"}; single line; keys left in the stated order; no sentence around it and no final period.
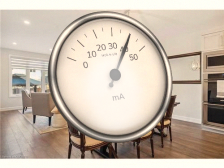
{"value": 40, "unit": "mA"}
